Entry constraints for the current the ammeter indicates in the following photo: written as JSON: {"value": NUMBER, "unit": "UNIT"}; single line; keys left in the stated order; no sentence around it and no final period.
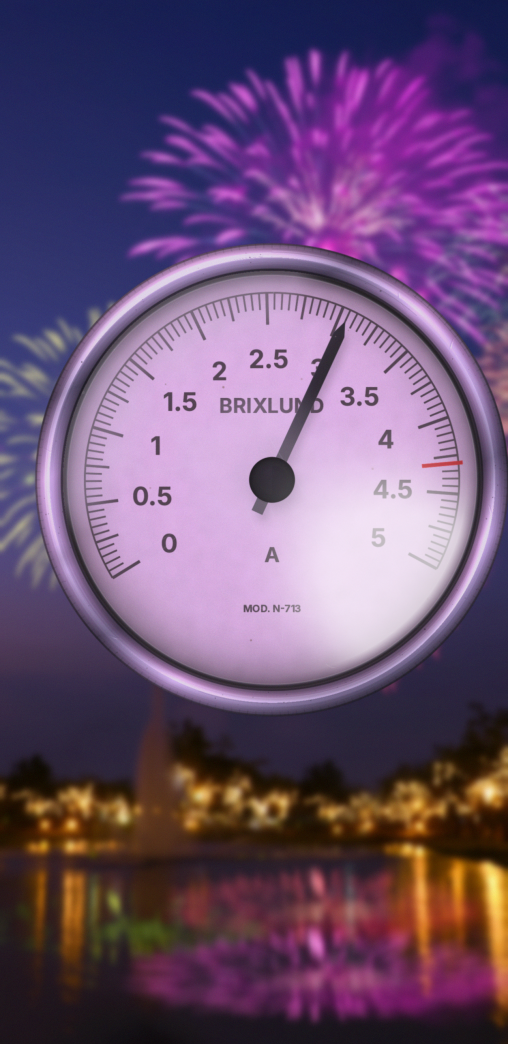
{"value": 3.05, "unit": "A"}
